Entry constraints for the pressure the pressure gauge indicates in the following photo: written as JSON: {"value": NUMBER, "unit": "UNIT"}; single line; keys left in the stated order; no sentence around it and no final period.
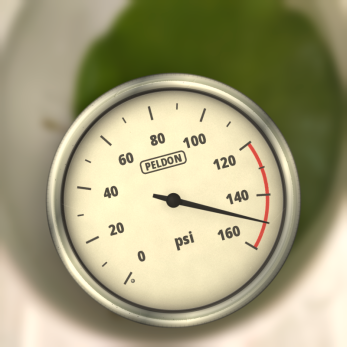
{"value": 150, "unit": "psi"}
